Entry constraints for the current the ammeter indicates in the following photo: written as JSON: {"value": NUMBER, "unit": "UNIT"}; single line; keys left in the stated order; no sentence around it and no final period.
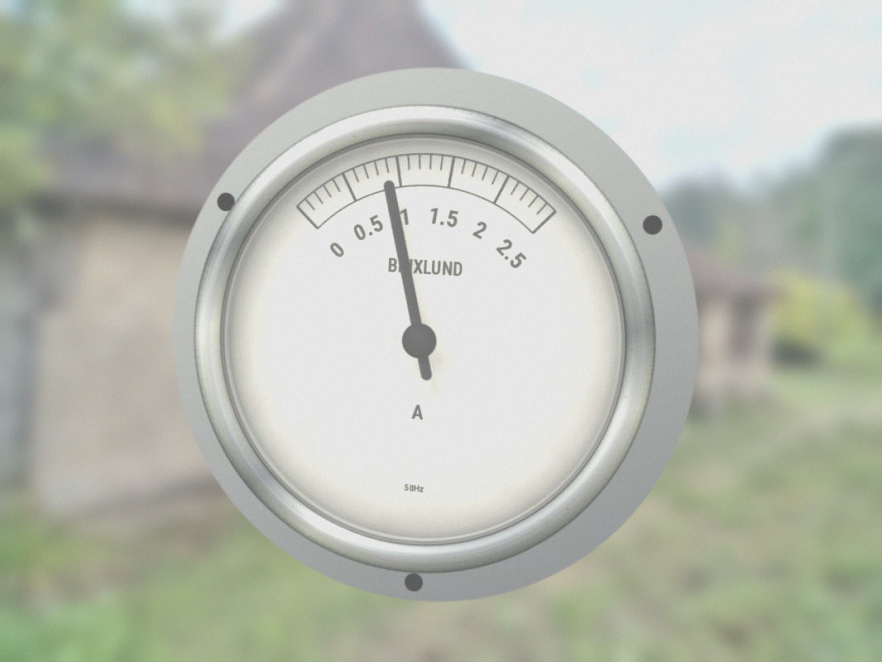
{"value": 0.9, "unit": "A"}
